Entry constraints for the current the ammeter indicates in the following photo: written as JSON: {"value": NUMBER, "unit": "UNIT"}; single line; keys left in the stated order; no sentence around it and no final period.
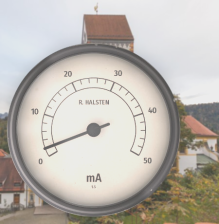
{"value": 2, "unit": "mA"}
